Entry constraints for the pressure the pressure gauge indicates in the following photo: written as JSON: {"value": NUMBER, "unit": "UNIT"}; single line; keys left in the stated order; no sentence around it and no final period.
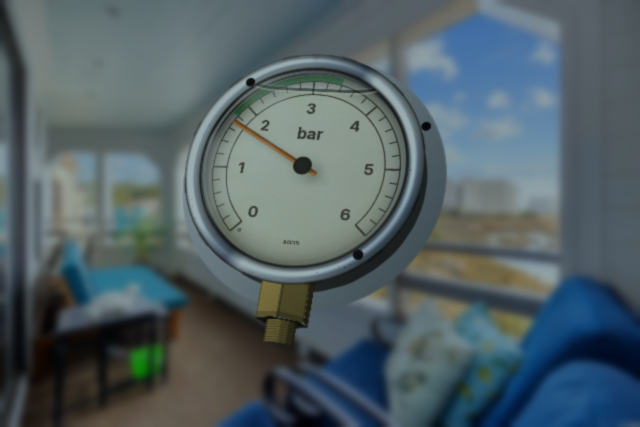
{"value": 1.7, "unit": "bar"}
